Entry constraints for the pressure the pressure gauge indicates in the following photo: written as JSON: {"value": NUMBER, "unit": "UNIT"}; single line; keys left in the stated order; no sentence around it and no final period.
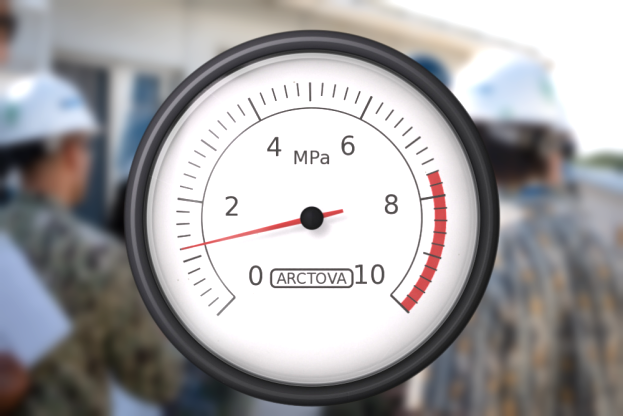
{"value": 1.2, "unit": "MPa"}
